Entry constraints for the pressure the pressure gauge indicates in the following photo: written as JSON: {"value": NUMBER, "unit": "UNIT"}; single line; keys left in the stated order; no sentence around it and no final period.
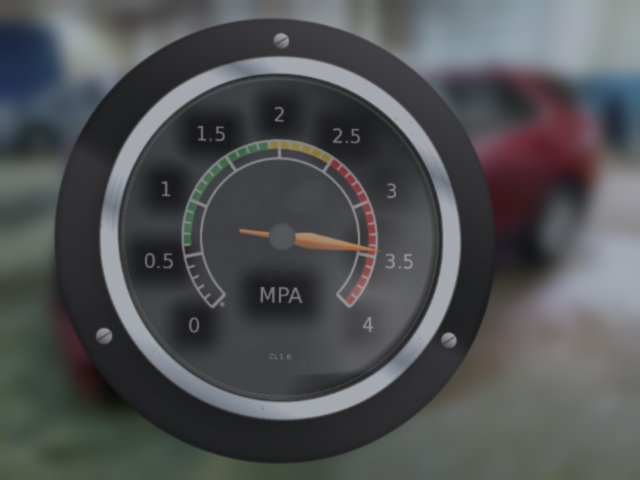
{"value": 3.45, "unit": "MPa"}
